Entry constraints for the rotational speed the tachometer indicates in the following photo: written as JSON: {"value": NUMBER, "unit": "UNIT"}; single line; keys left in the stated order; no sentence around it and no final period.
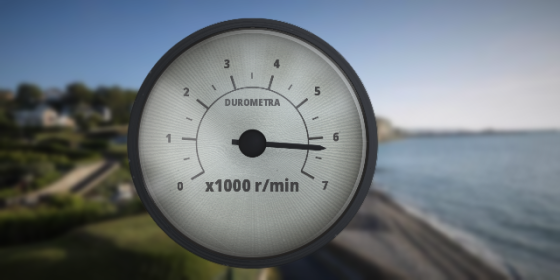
{"value": 6250, "unit": "rpm"}
